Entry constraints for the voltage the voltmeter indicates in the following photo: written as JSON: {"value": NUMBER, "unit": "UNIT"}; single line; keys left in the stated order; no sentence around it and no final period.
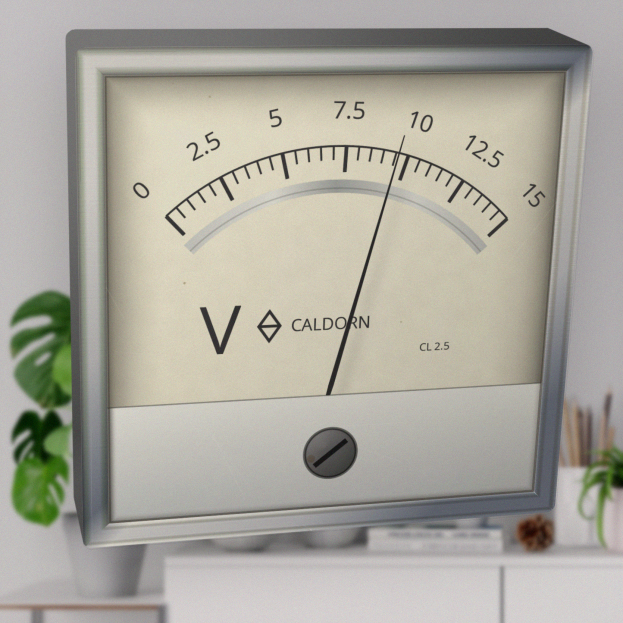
{"value": 9.5, "unit": "V"}
